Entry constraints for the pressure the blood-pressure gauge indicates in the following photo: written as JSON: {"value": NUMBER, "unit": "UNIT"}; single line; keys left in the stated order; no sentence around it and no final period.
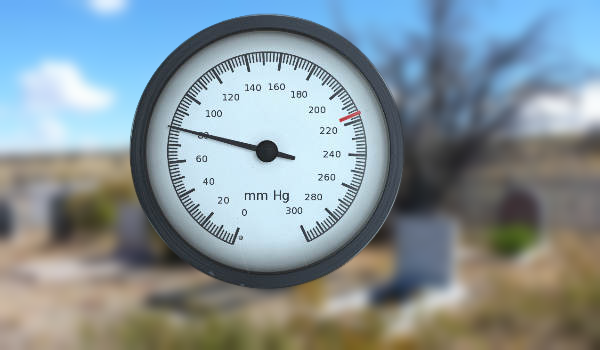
{"value": 80, "unit": "mmHg"}
